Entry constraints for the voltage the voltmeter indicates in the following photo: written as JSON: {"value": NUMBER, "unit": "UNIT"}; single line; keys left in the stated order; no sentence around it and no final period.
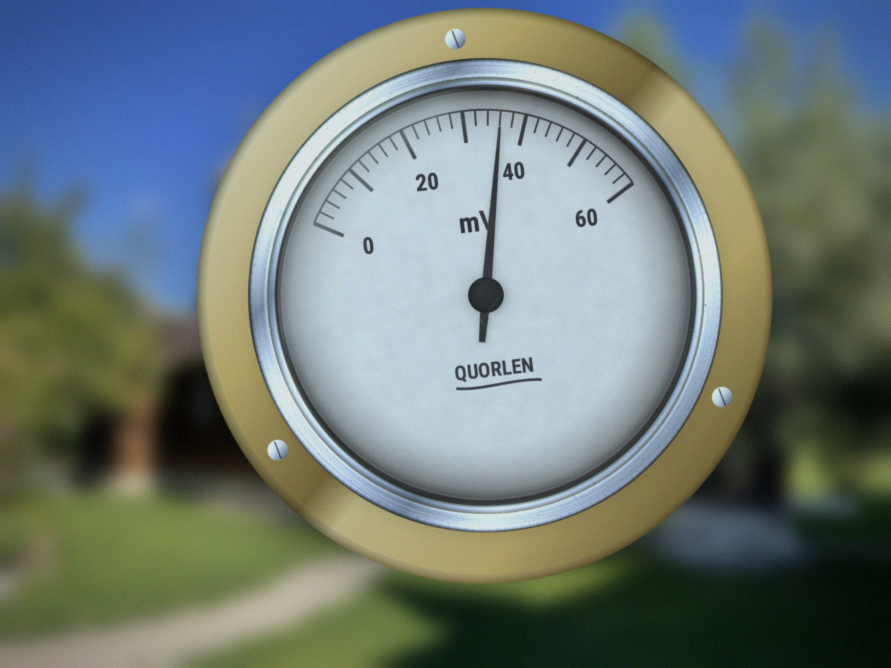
{"value": 36, "unit": "mV"}
